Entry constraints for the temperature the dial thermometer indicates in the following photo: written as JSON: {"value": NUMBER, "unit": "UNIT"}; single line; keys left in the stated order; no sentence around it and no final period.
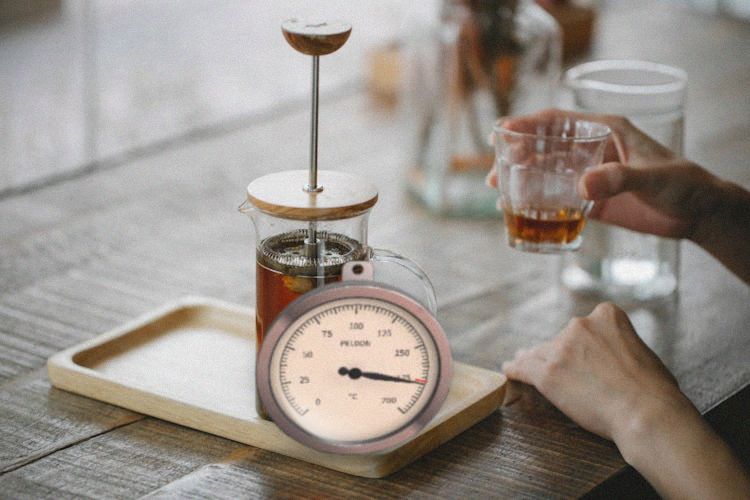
{"value": 175, "unit": "°C"}
